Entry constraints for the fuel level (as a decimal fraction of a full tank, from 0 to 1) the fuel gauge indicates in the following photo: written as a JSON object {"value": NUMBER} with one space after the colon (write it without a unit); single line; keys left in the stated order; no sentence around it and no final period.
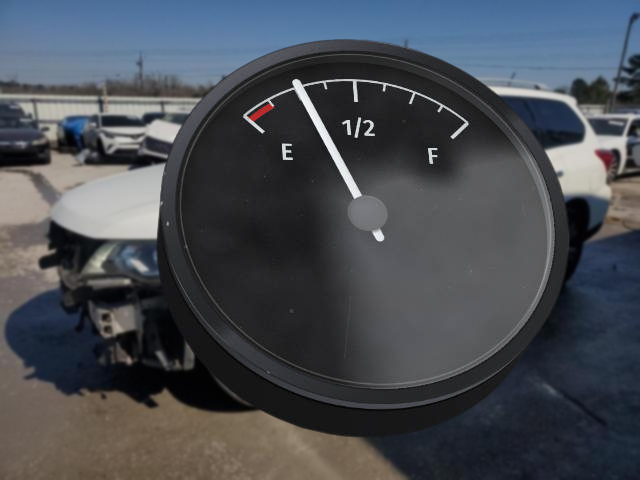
{"value": 0.25}
